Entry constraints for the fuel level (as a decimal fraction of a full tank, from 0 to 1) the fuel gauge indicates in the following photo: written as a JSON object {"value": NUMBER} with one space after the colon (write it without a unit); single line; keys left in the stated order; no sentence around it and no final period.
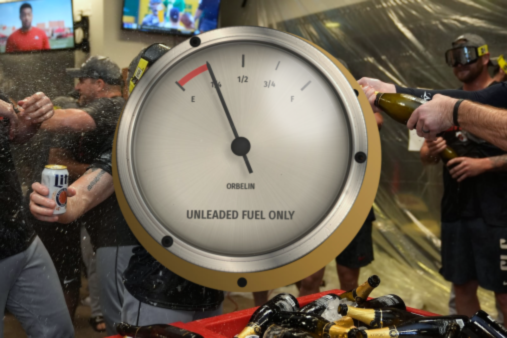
{"value": 0.25}
